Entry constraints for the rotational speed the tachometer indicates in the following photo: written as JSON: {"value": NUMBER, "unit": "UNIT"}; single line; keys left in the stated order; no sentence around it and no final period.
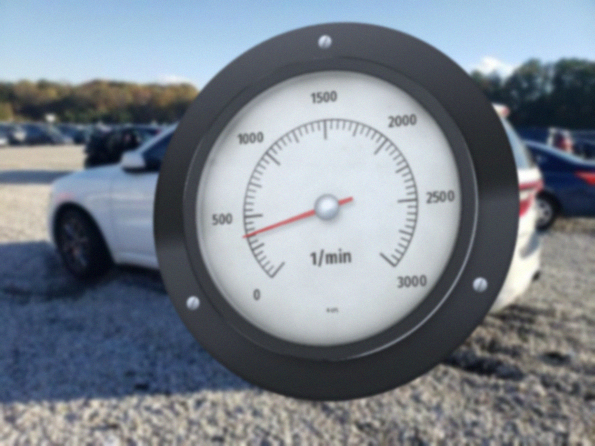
{"value": 350, "unit": "rpm"}
